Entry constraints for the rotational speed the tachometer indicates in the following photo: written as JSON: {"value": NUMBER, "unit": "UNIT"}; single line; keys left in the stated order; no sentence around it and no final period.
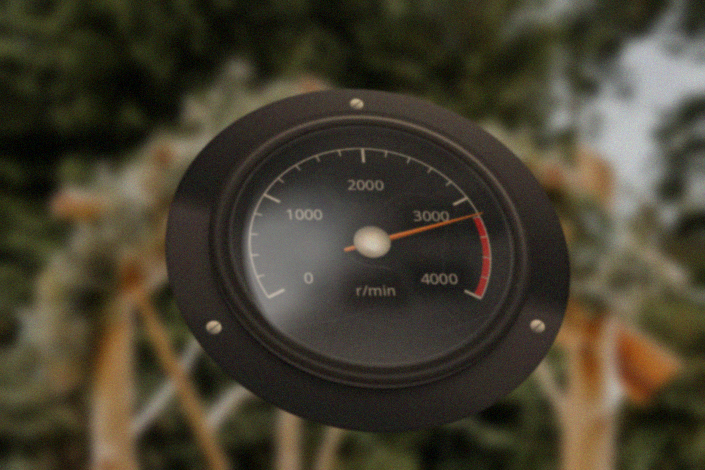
{"value": 3200, "unit": "rpm"}
